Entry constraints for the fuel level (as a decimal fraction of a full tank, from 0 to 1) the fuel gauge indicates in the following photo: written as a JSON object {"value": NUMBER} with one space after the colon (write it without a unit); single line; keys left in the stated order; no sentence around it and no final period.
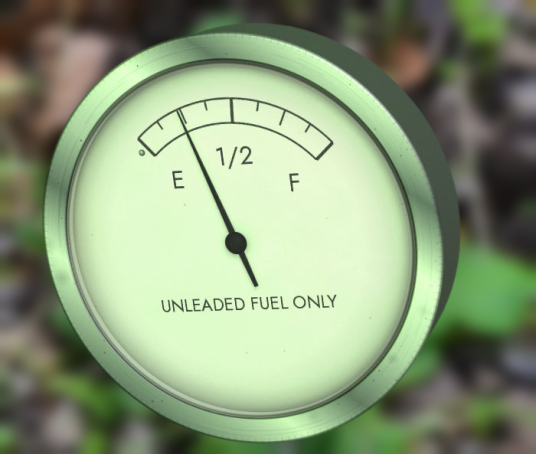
{"value": 0.25}
